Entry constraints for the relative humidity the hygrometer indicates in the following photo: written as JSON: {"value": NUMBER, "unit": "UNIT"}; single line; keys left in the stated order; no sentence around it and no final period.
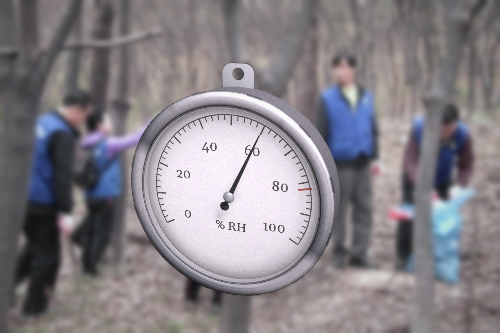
{"value": 60, "unit": "%"}
